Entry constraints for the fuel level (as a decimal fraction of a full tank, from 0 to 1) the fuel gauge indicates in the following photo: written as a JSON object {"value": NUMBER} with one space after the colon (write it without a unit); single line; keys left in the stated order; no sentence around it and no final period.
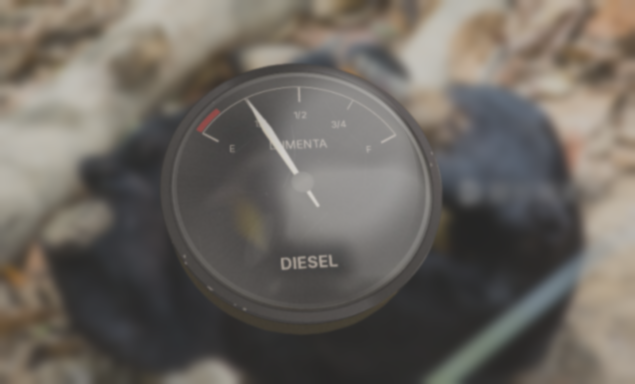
{"value": 0.25}
